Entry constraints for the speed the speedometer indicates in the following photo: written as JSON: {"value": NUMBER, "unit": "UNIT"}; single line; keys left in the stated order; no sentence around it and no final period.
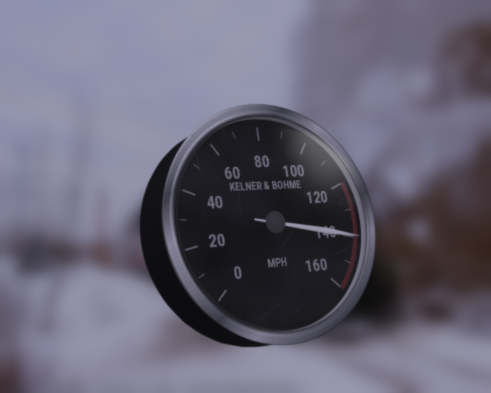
{"value": 140, "unit": "mph"}
